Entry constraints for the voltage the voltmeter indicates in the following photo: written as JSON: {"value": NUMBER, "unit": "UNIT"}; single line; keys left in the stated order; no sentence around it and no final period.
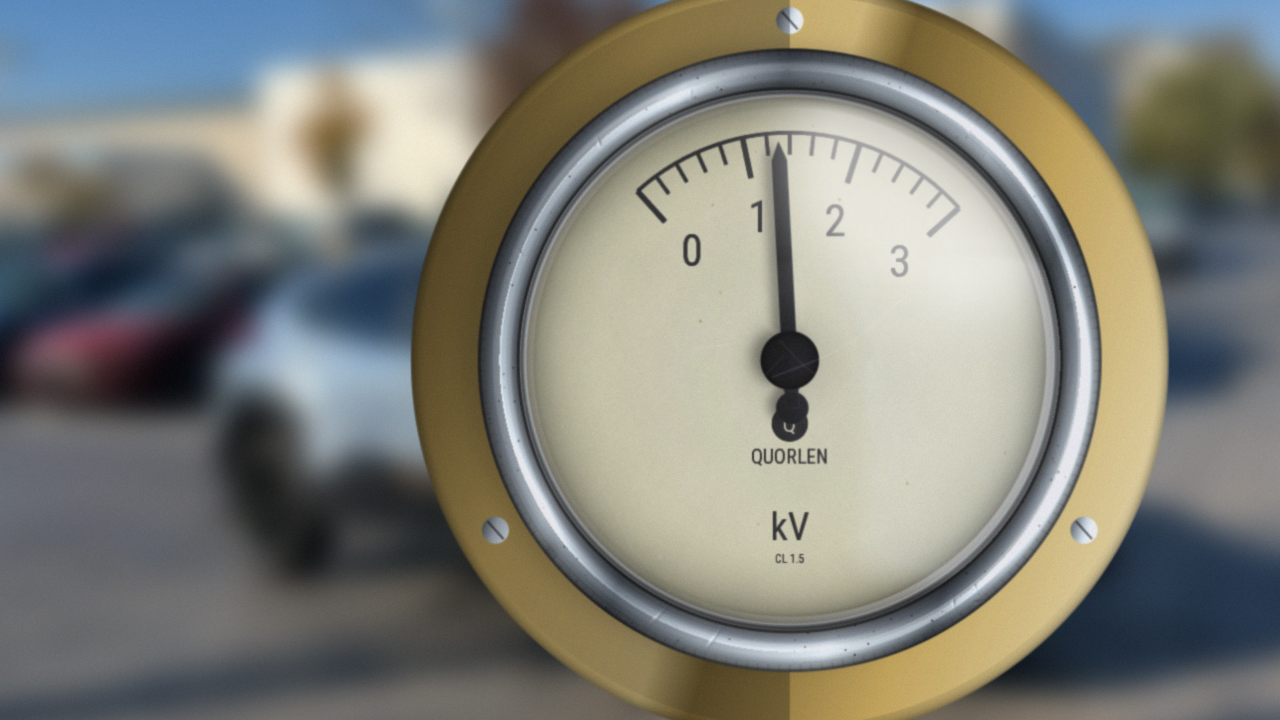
{"value": 1.3, "unit": "kV"}
